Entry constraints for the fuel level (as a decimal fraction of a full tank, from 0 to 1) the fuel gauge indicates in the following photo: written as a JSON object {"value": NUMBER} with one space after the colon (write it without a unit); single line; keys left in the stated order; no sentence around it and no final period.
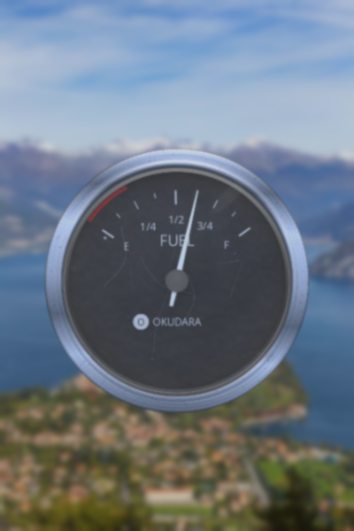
{"value": 0.625}
